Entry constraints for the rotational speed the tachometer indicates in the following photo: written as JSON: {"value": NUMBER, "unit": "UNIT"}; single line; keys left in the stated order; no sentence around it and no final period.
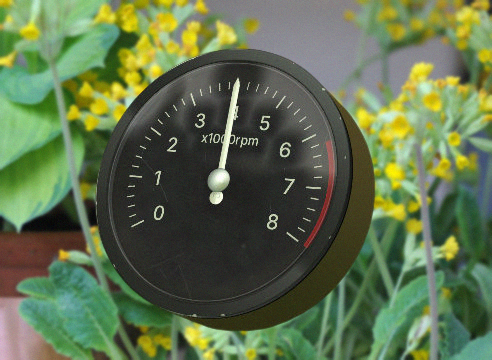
{"value": 4000, "unit": "rpm"}
